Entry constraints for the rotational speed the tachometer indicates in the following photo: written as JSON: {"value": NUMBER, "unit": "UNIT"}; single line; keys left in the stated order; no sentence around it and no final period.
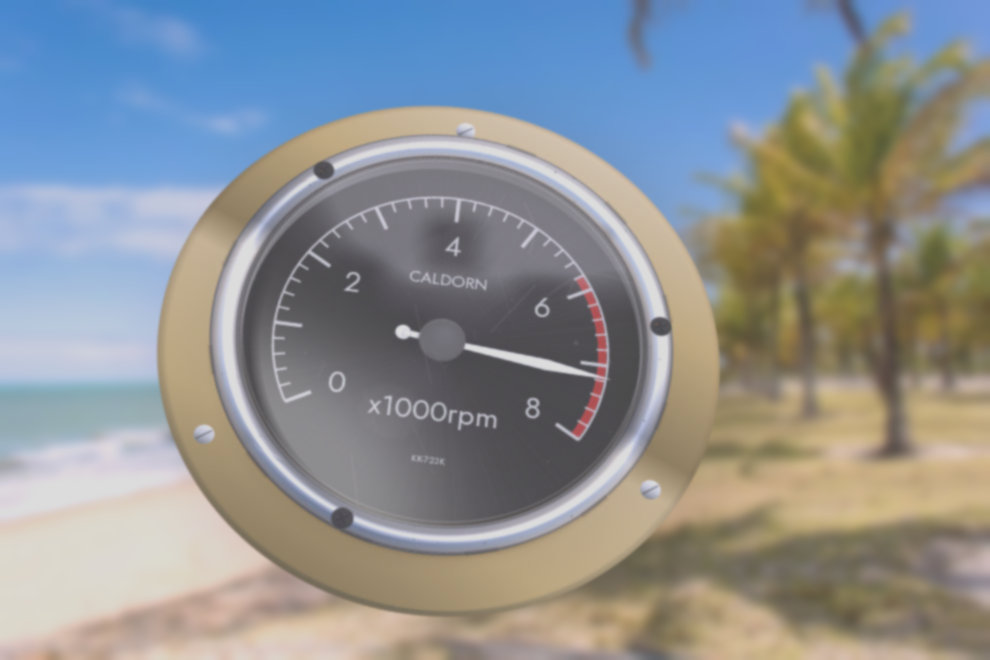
{"value": 7200, "unit": "rpm"}
